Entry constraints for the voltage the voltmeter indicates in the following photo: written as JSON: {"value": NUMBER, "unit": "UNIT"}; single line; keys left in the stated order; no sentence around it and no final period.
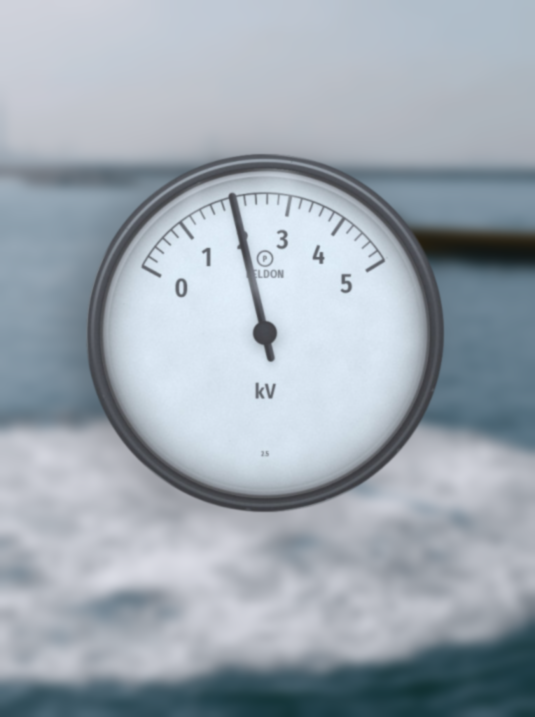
{"value": 2, "unit": "kV"}
